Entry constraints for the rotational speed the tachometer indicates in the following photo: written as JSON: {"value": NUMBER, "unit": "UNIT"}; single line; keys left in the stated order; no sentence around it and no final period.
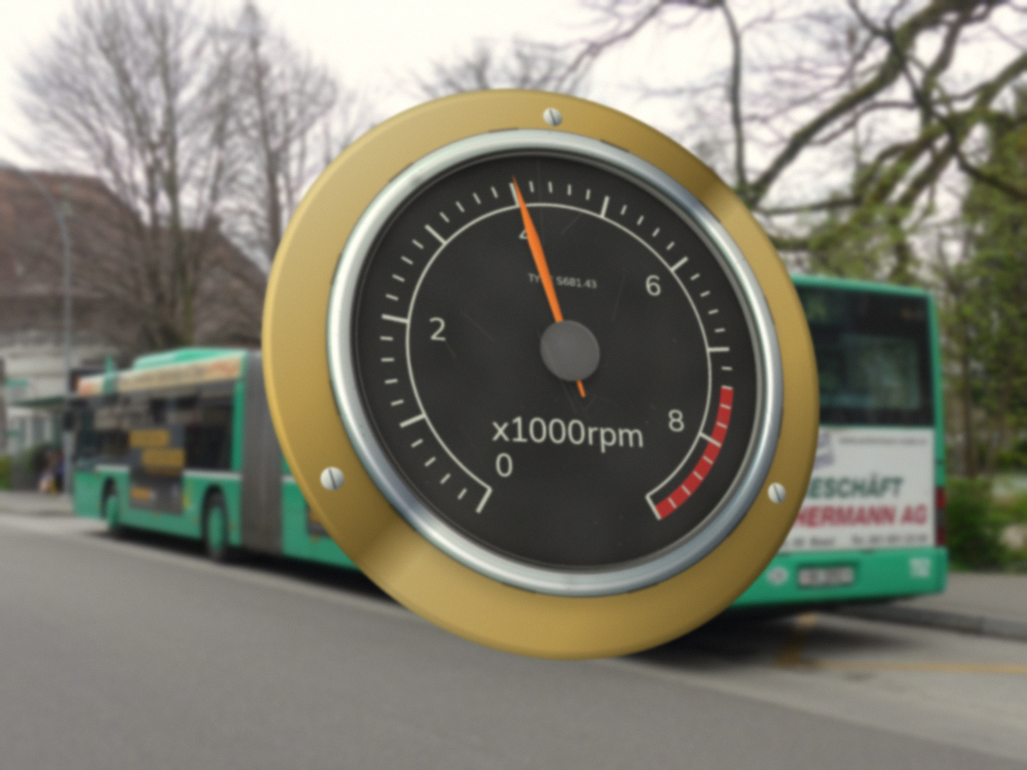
{"value": 4000, "unit": "rpm"}
